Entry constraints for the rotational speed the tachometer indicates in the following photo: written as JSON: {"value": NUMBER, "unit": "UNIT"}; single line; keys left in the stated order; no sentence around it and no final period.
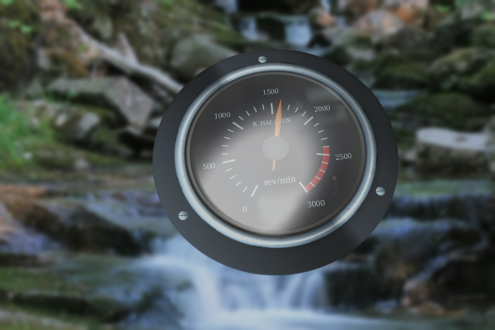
{"value": 1600, "unit": "rpm"}
